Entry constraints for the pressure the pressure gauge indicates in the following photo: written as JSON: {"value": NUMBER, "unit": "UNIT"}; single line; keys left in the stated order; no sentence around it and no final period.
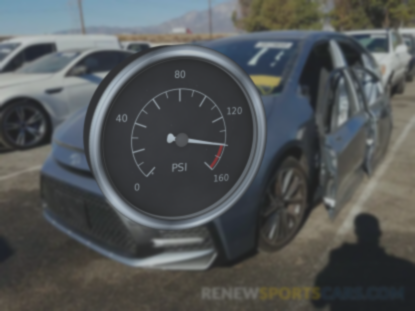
{"value": 140, "unit": "psi"}
